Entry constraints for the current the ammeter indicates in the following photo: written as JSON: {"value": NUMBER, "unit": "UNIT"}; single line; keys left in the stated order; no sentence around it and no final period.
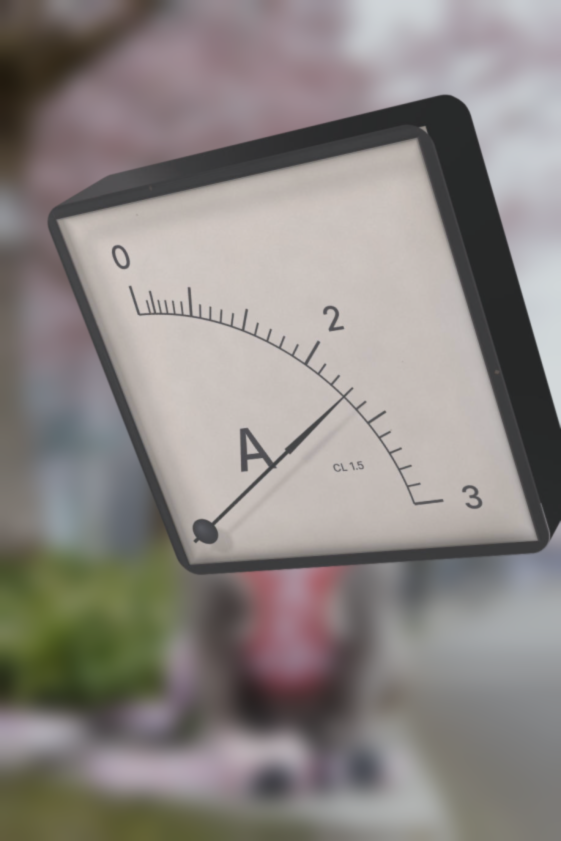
{"value": 2.3, "unit": "A"}
